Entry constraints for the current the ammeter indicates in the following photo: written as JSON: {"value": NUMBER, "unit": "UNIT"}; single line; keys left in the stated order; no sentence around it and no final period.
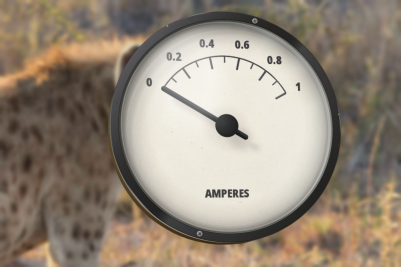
{"value": 0, "unit": "A"}
